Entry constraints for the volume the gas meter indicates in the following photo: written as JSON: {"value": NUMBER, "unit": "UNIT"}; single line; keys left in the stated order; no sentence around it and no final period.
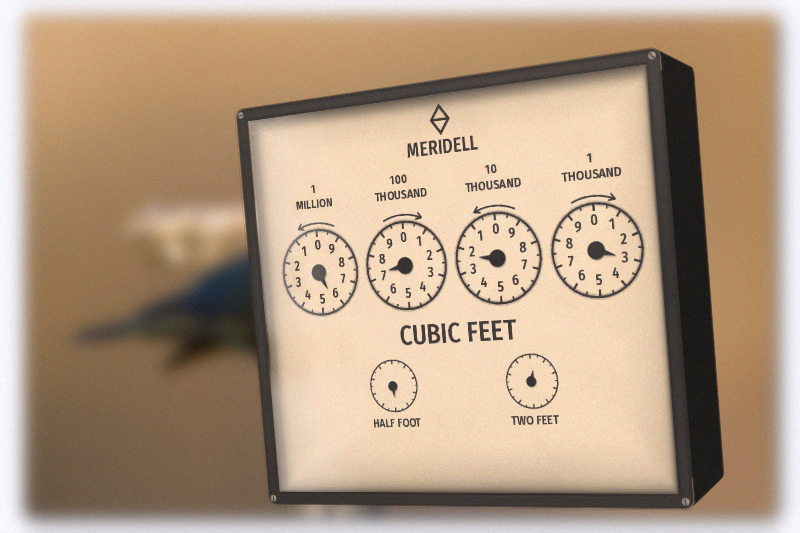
{"value": 572300, "unit": "ft³"}
